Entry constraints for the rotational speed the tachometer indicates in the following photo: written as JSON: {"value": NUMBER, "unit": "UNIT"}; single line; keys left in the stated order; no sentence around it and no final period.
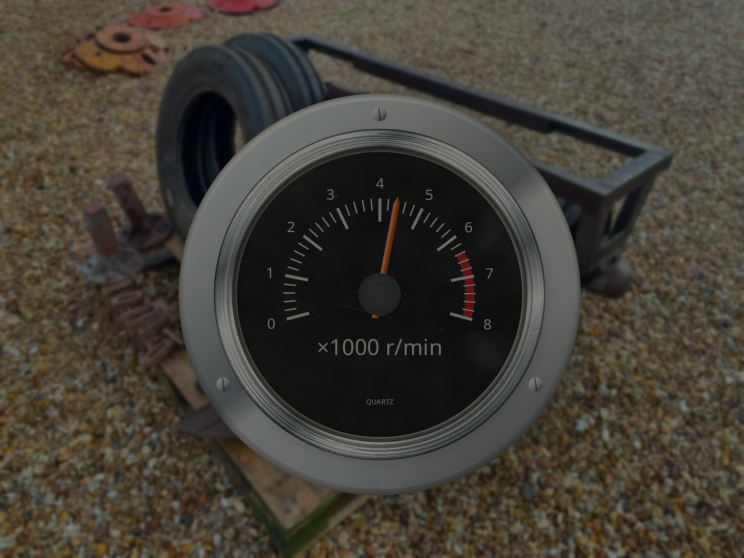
{"value": 4400, "unit": "rpm"}
